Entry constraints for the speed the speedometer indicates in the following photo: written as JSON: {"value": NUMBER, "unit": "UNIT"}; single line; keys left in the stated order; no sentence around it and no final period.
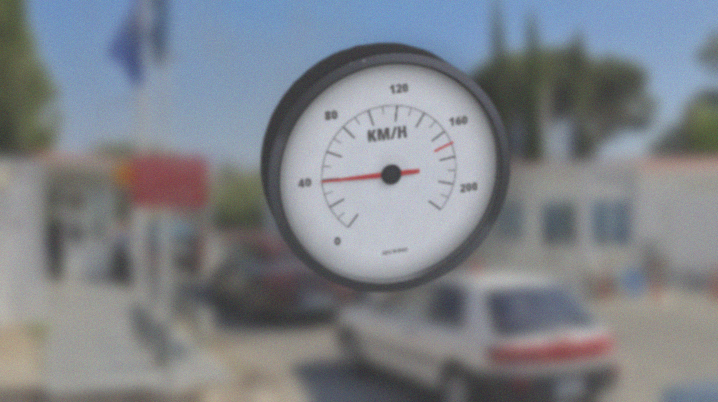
{"value": 40, "unit": "km/h"}
